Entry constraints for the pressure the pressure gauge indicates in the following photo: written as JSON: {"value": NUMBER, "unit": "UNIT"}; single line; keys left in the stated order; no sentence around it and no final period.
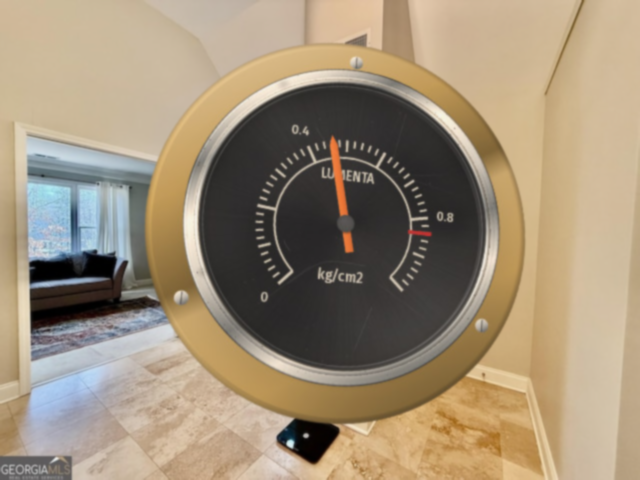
{"value": 0.46, "unit": "kg/cm²"}
